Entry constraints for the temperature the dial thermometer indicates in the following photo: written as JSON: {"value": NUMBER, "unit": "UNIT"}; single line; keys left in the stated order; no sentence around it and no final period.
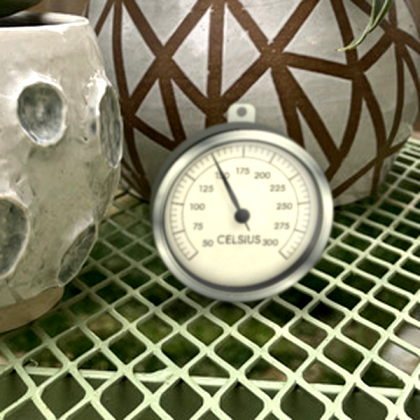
{"value": 150, "unit": "°C"}
